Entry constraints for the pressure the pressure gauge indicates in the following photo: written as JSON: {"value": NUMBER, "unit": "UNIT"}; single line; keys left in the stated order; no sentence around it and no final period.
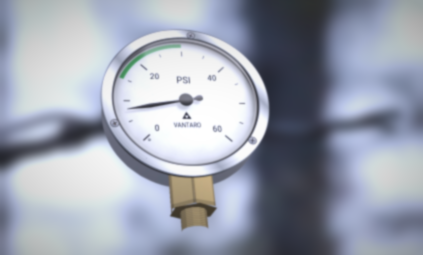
{"value": 7.5, "unit": "psi"}
